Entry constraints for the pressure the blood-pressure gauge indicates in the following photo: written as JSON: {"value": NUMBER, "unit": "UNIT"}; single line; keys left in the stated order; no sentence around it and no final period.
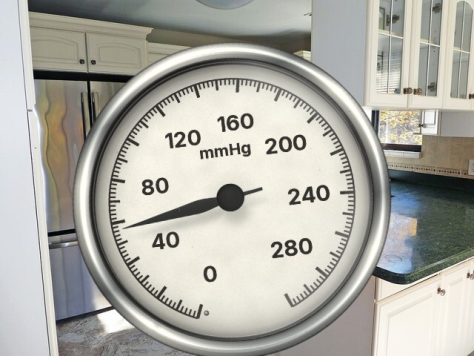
{"value": 56, "unit": "mmHg"}
